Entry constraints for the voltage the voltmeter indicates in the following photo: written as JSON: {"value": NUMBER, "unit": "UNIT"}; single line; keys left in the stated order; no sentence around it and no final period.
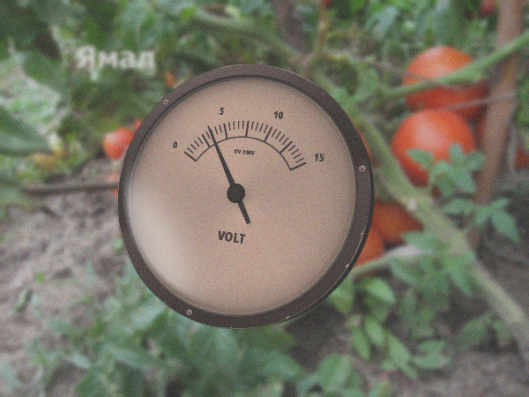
{"value": 3.5, "unit": "V"}
